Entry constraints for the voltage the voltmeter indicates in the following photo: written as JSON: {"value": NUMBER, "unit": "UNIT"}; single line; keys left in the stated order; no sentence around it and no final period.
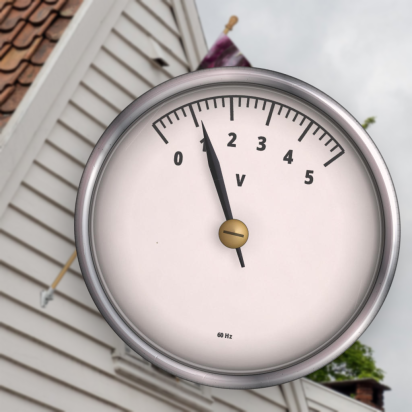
{"value": 1.2, "unit": "V"}
